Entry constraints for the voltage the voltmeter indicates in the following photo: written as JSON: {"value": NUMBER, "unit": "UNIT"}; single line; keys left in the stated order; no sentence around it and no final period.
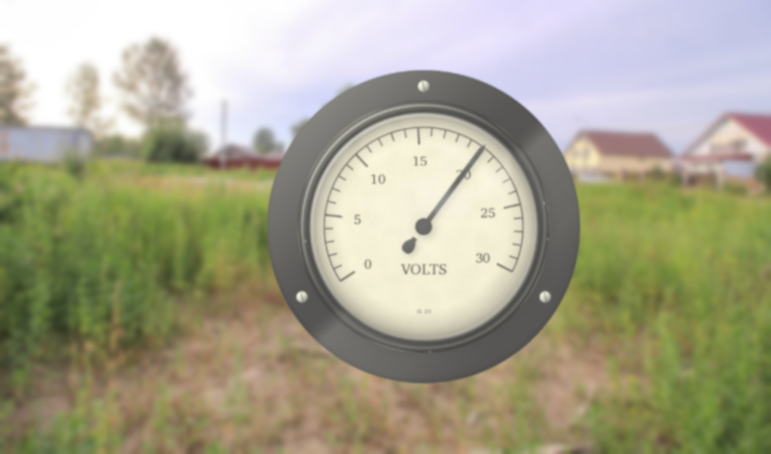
{"value": 20, "unit": "V"}
